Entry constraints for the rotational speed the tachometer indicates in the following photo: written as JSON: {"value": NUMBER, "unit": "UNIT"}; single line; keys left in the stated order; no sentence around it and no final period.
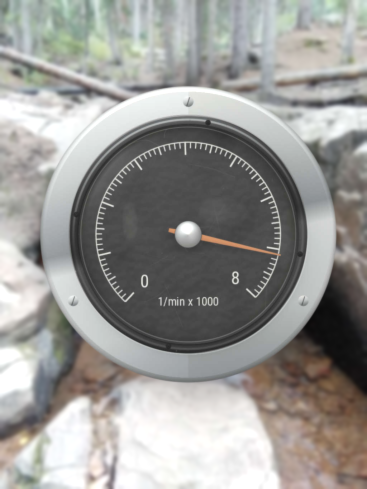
{"value": 7100, "unit": "rpm"}
